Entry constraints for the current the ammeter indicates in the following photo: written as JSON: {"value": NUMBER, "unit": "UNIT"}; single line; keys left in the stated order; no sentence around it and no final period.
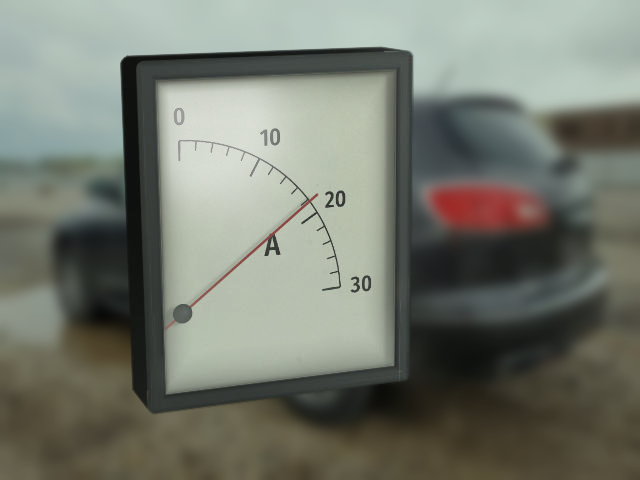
{"value": 18, "unit": "A"}
